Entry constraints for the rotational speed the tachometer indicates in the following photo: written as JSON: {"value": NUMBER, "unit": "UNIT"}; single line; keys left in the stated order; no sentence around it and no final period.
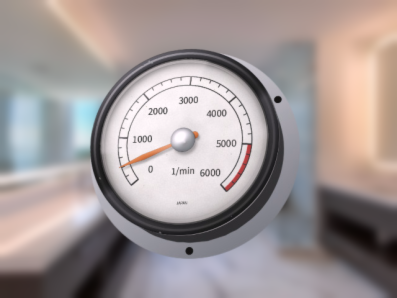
{"value": 400, "unit": "rpm"}
